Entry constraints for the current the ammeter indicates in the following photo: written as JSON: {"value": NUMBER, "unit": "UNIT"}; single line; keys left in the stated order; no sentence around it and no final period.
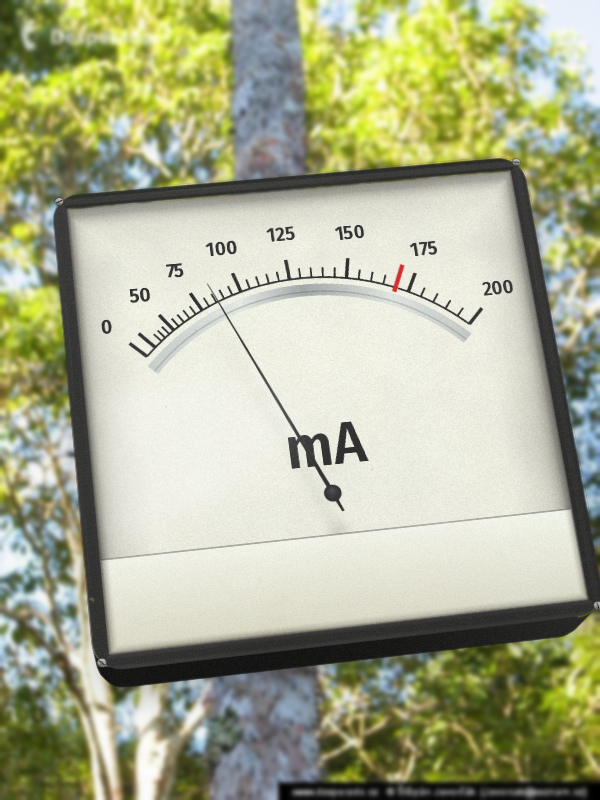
{"value": 85, "unit": "mA"}
